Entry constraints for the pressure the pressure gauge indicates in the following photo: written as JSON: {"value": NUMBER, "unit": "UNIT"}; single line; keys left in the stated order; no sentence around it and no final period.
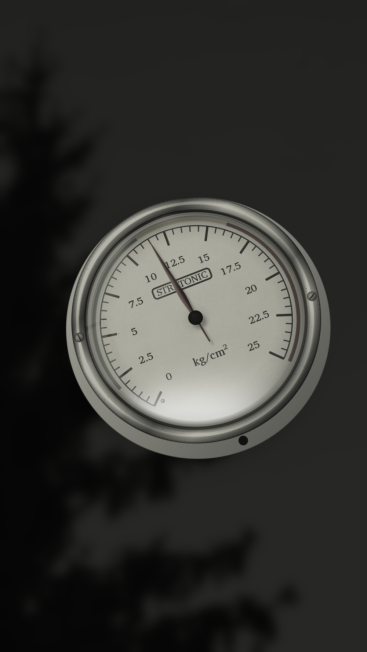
{"value": 11.5, "unit": "kg/cm²"}
